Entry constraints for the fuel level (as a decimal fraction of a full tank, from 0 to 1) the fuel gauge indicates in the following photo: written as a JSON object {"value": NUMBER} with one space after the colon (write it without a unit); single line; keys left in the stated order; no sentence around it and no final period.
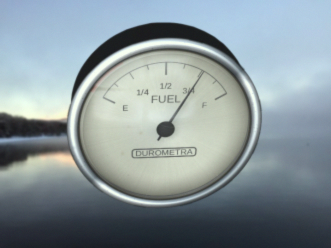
{"value": 0.75}
